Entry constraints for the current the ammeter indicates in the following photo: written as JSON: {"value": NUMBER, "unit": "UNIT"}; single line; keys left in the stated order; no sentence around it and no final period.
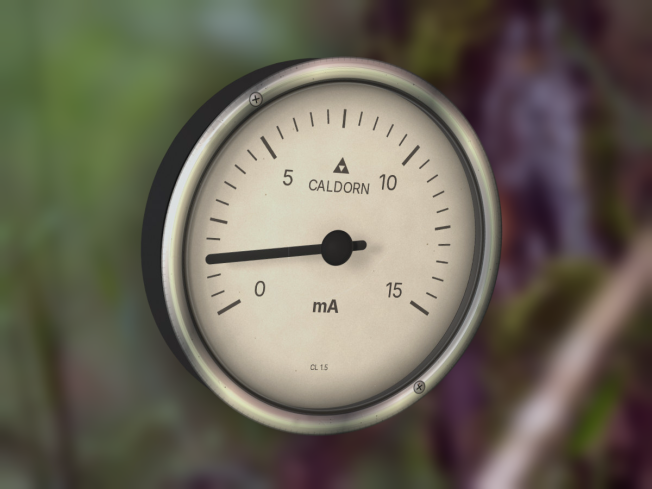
{"value": 1.5, "unit": "mA"}
